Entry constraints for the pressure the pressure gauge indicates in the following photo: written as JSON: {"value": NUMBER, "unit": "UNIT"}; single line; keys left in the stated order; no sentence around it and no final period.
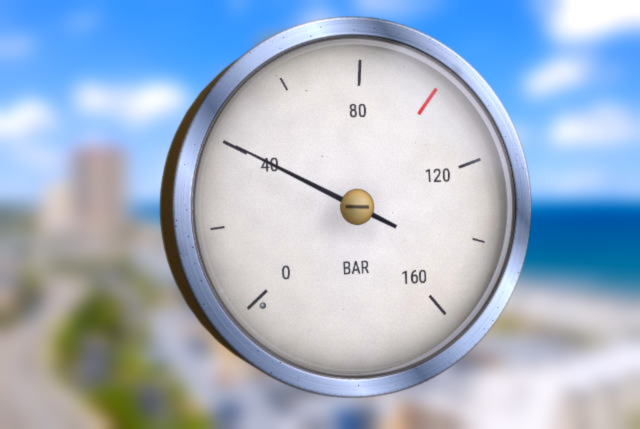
{"value": 40, "unit": "bar"}
